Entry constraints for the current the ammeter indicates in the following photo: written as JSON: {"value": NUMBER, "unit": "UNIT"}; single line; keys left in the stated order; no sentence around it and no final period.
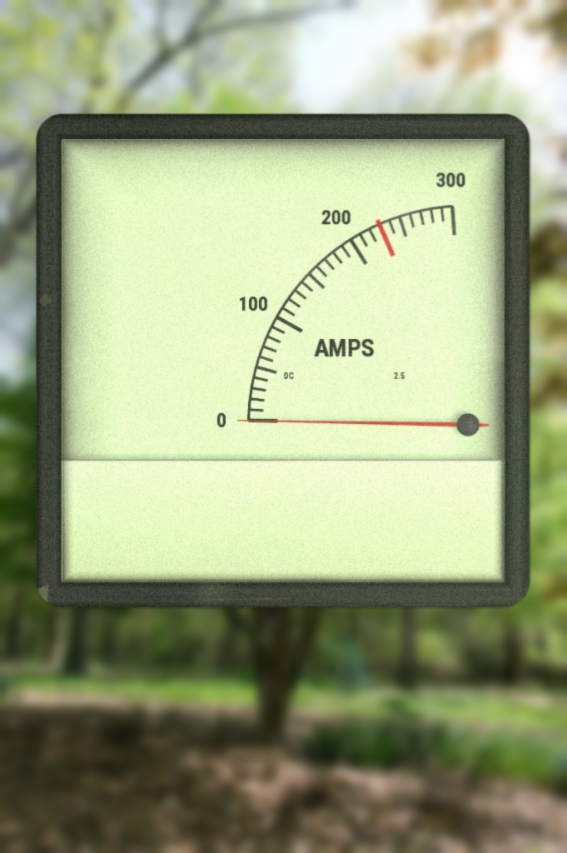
{"value": 0, "unit": "A"}
